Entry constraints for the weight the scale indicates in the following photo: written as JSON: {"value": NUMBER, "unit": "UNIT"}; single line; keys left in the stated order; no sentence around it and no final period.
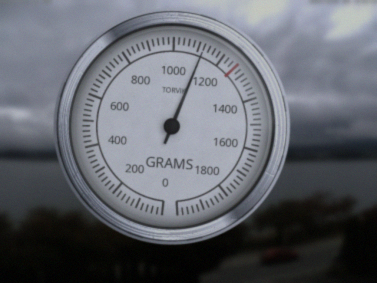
{"value": 1120, "unit": "g"}
